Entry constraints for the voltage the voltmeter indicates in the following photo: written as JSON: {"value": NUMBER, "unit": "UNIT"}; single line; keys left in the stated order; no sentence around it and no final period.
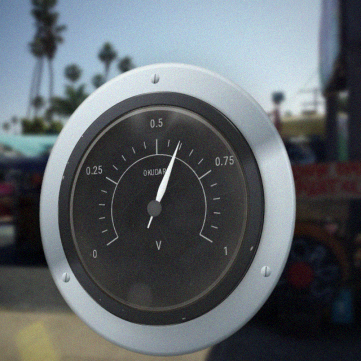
{"value": 0.6, "unit": "V"}
